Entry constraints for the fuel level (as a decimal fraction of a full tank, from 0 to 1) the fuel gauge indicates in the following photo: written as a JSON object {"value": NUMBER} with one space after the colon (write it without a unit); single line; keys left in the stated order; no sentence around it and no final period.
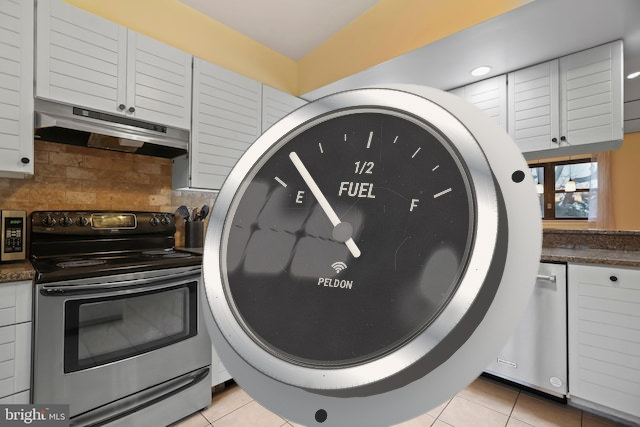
{"value": 0.125}
